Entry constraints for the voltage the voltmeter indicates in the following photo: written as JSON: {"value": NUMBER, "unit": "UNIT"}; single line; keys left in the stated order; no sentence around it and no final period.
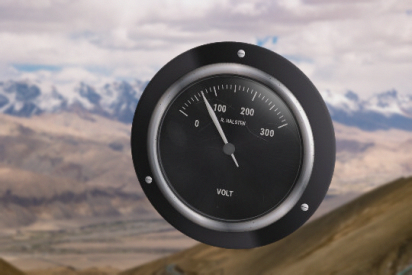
{"value": 70, "unit": "V"}
